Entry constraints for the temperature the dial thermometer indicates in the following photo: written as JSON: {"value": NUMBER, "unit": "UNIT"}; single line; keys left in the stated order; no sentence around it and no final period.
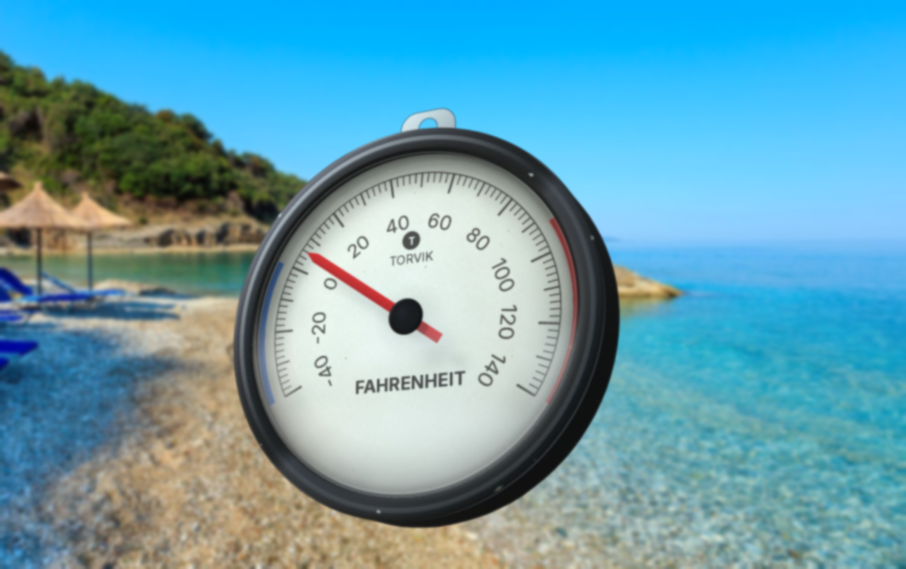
{"value": 6, "unit": "°F"}
